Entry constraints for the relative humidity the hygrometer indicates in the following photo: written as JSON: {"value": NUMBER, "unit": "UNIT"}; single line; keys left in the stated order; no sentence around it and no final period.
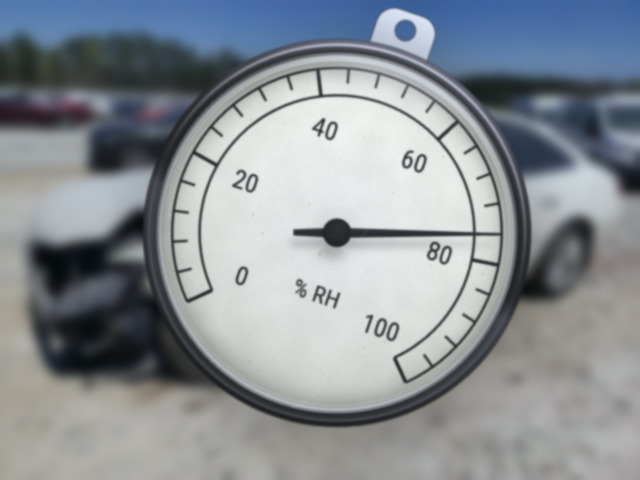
{"value": 76, "unit": "%"}
